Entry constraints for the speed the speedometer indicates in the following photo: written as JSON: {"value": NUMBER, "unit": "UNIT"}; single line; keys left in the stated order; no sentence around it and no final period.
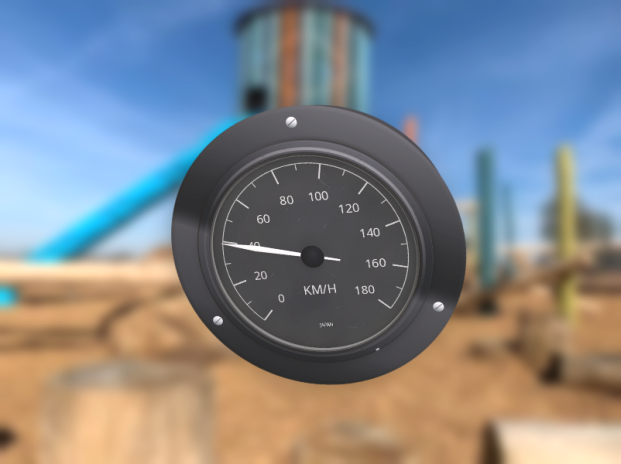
{"value": 40, "unit": "km/h"}
